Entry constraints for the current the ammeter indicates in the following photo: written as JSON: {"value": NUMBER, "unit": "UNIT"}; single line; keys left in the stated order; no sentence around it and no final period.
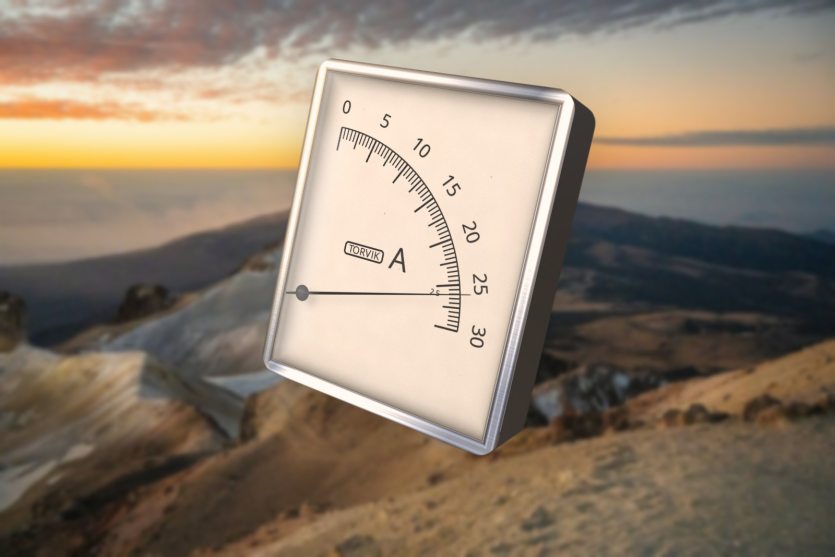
{"value": 26, "unit": "A"}
